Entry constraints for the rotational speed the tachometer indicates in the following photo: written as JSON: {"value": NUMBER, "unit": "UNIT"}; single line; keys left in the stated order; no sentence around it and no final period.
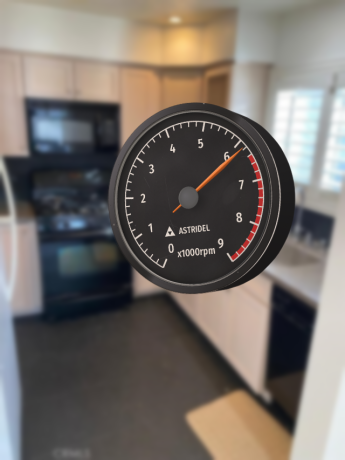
{"value": 6200, "unit": "rpm"}
